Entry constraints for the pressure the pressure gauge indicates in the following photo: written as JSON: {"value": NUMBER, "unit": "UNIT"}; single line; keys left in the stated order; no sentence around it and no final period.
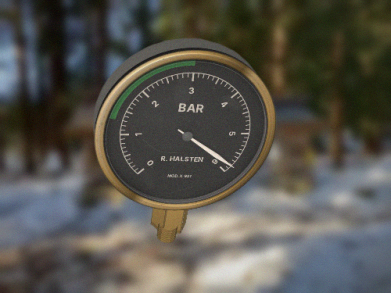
{"value": 5.8, "unit": "bar"}
